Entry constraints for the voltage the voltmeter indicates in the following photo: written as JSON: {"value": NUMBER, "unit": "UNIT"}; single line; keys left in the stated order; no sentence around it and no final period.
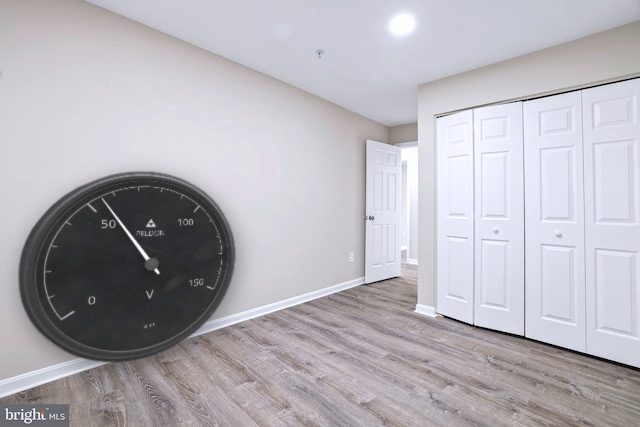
{"value": 55, "unit": "V"}
